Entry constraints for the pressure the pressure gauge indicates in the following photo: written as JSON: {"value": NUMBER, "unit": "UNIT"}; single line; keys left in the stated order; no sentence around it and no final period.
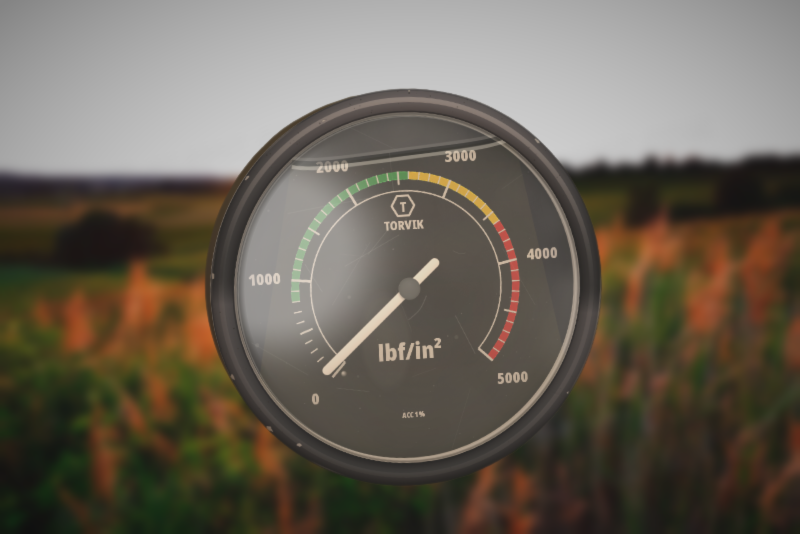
{"value": 100, "unit": "psi"}
